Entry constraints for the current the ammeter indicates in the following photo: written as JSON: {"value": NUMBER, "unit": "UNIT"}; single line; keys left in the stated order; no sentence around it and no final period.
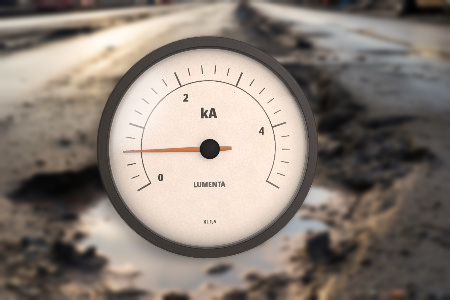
{"value": 0.6, "unit": "kA"}
